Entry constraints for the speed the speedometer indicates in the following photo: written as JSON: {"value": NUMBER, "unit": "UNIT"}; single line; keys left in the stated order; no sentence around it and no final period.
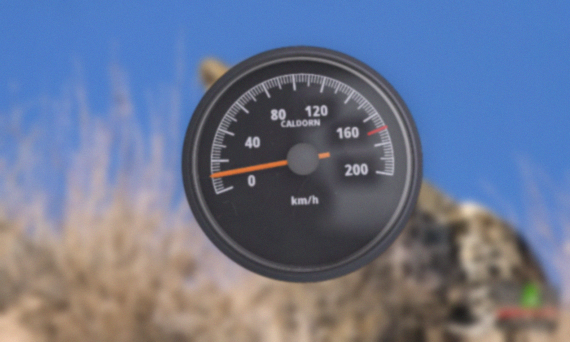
{"value": 10, "unit": "km/h"}
